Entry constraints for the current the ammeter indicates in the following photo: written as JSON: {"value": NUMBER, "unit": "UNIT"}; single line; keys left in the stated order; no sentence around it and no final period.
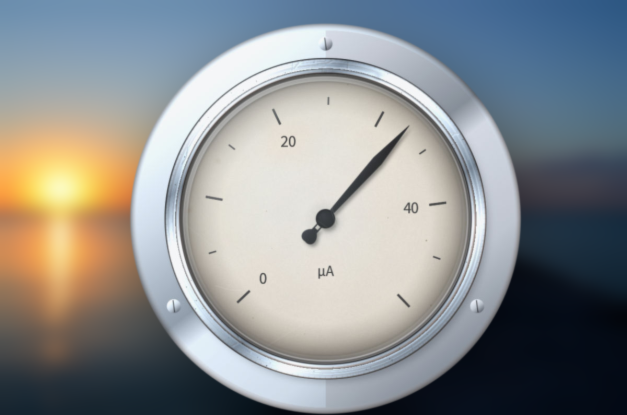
{"value": 32.5, "unit": "µA"}
